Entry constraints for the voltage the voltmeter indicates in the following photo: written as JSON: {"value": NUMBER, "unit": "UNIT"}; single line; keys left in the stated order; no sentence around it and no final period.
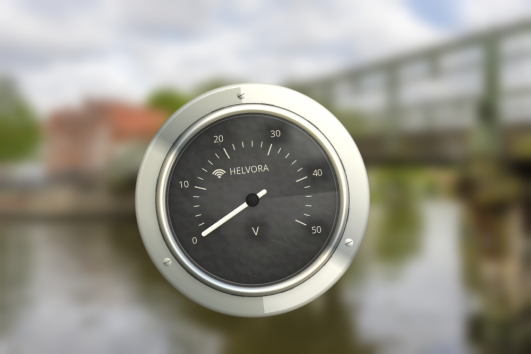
{"value": 0, "unit": "V"}
